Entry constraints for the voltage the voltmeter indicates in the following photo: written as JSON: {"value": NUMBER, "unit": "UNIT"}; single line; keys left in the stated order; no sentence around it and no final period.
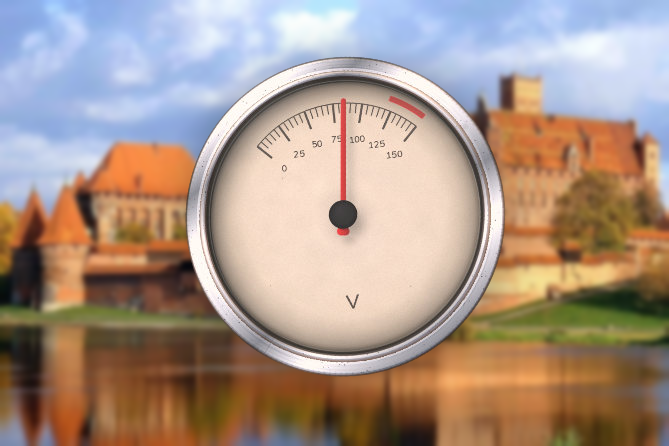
{"value": 85, "unit": "V"}
